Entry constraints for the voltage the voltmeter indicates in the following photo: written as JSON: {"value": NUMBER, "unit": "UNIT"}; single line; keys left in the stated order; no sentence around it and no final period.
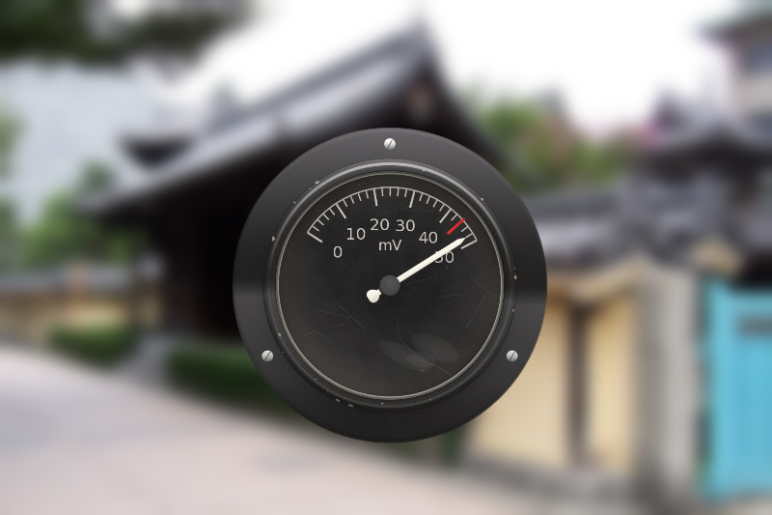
{"value": 48, "unit": "mV"}
